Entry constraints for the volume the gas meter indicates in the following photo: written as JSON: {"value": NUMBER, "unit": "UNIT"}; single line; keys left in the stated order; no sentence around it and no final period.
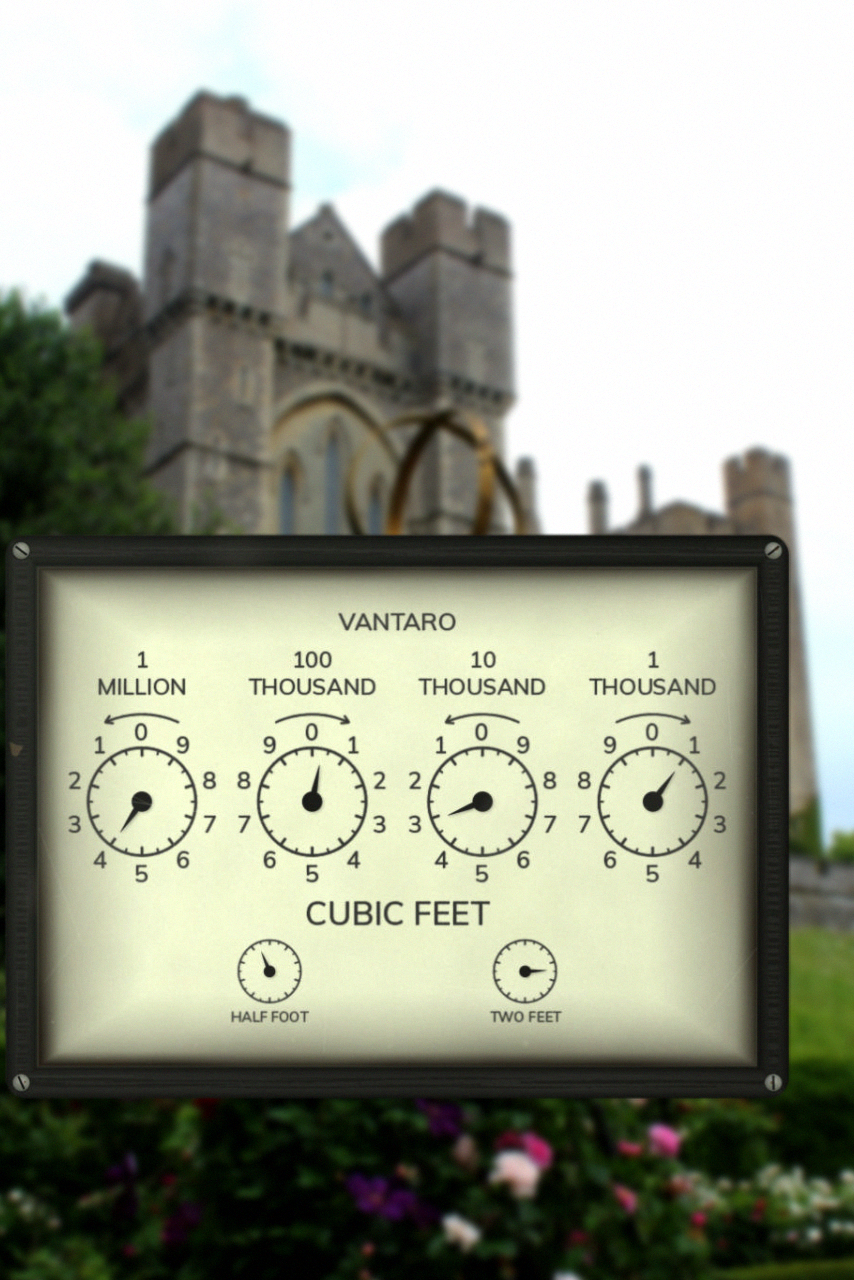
{"value": 403100, "unit": "ft³"}
